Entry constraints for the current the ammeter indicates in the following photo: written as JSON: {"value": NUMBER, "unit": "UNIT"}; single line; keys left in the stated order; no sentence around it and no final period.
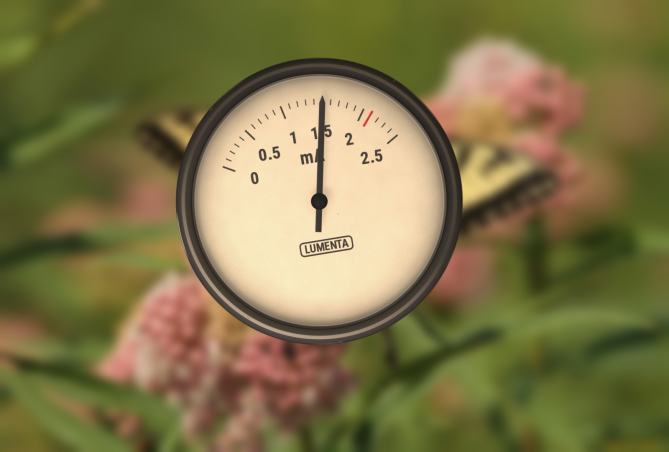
{"value": 1.5, "unit": "mA"}
